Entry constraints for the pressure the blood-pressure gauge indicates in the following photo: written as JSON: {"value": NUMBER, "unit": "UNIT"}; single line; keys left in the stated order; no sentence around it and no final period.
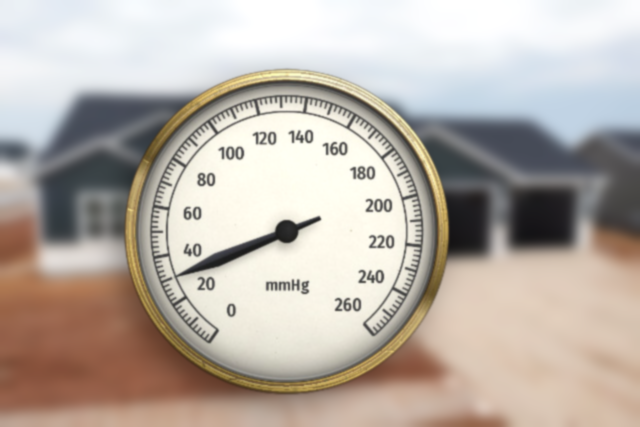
{"value": 30, "unit": "mmHg"}
